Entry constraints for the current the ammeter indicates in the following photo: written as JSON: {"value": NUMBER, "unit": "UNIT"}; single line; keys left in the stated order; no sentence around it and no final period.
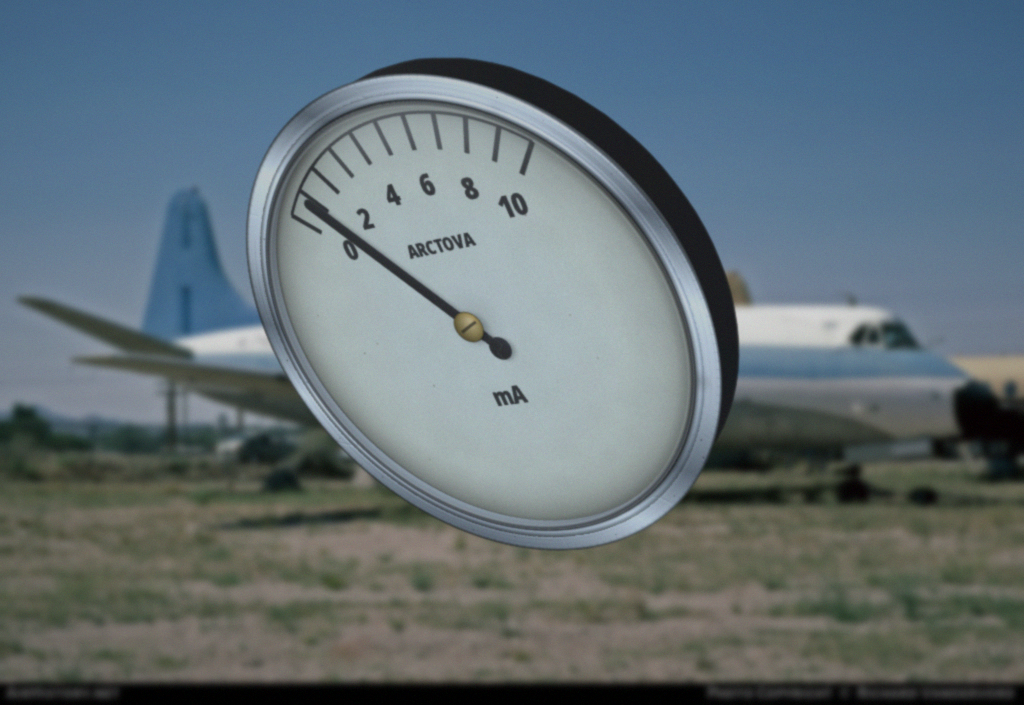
{"value": 1, "unit": "mA"}
